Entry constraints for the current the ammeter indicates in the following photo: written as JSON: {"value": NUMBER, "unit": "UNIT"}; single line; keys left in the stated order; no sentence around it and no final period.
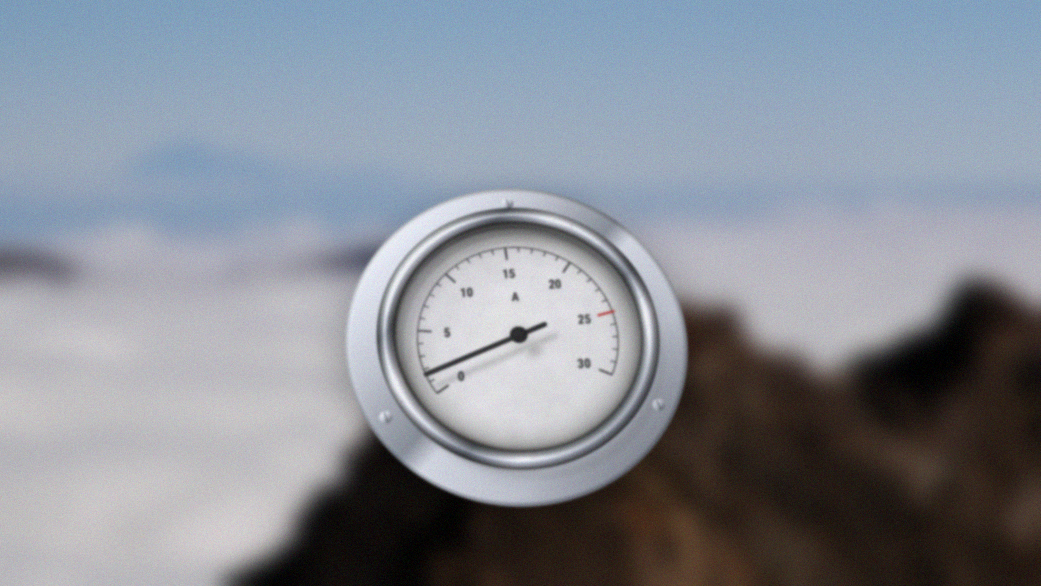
{"value": 1.5, "unit": "A"}
